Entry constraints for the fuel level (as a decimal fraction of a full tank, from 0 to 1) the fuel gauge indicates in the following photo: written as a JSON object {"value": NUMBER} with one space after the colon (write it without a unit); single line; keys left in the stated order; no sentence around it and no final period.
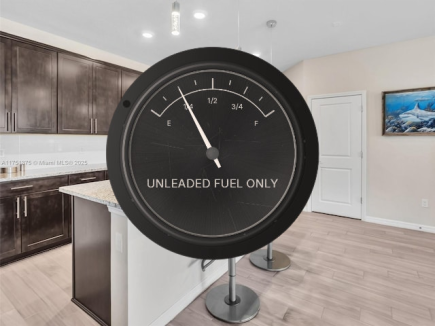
{"value": 0.25}
